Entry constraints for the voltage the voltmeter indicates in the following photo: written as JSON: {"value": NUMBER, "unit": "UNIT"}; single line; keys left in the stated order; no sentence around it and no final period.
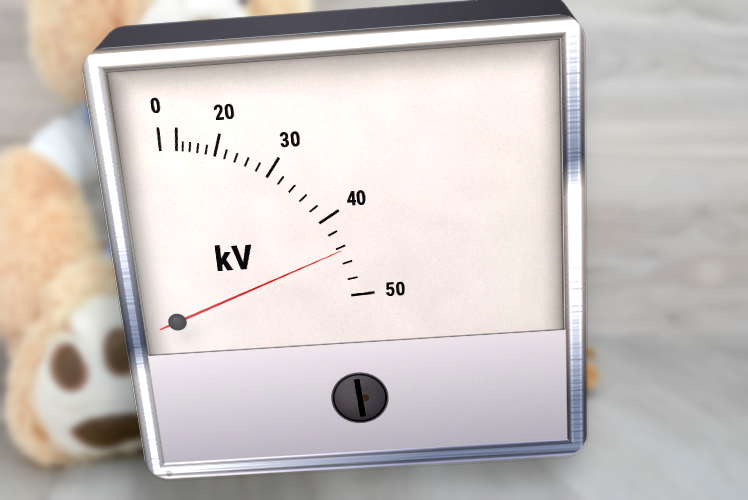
{"value": 44, "unit": "kV"}
